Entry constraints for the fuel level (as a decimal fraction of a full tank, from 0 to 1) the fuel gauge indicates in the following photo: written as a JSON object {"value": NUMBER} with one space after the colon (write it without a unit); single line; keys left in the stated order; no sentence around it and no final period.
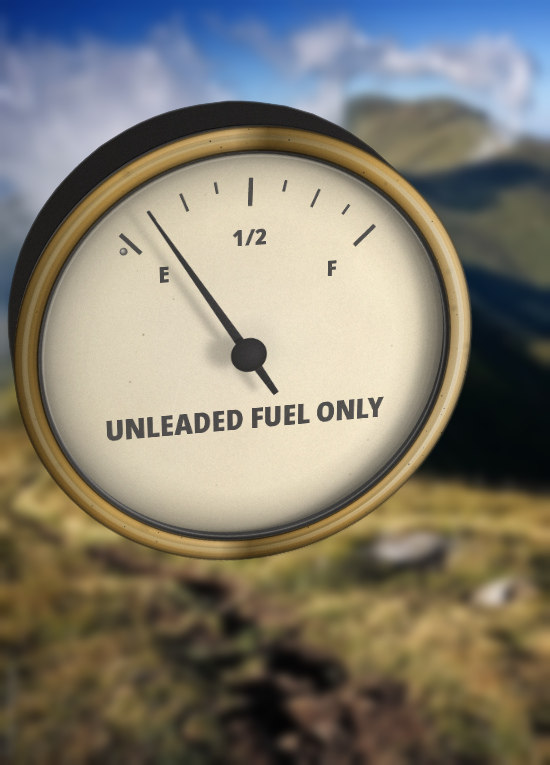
{"value": 0.125}
